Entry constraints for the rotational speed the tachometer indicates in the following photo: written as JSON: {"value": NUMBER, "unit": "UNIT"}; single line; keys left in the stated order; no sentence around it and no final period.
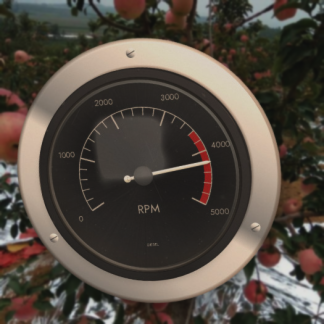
{"value": 4200, "unit": "rpm"}
